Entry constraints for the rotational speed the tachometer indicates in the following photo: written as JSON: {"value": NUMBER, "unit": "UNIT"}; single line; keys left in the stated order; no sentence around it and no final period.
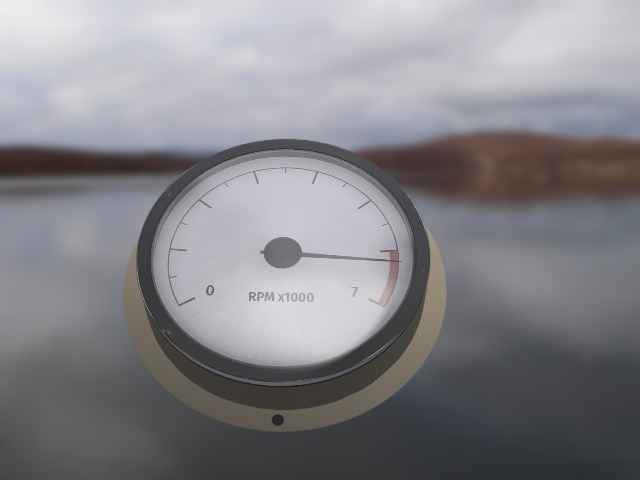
{"value": 6250, "unit": "rpm"}
